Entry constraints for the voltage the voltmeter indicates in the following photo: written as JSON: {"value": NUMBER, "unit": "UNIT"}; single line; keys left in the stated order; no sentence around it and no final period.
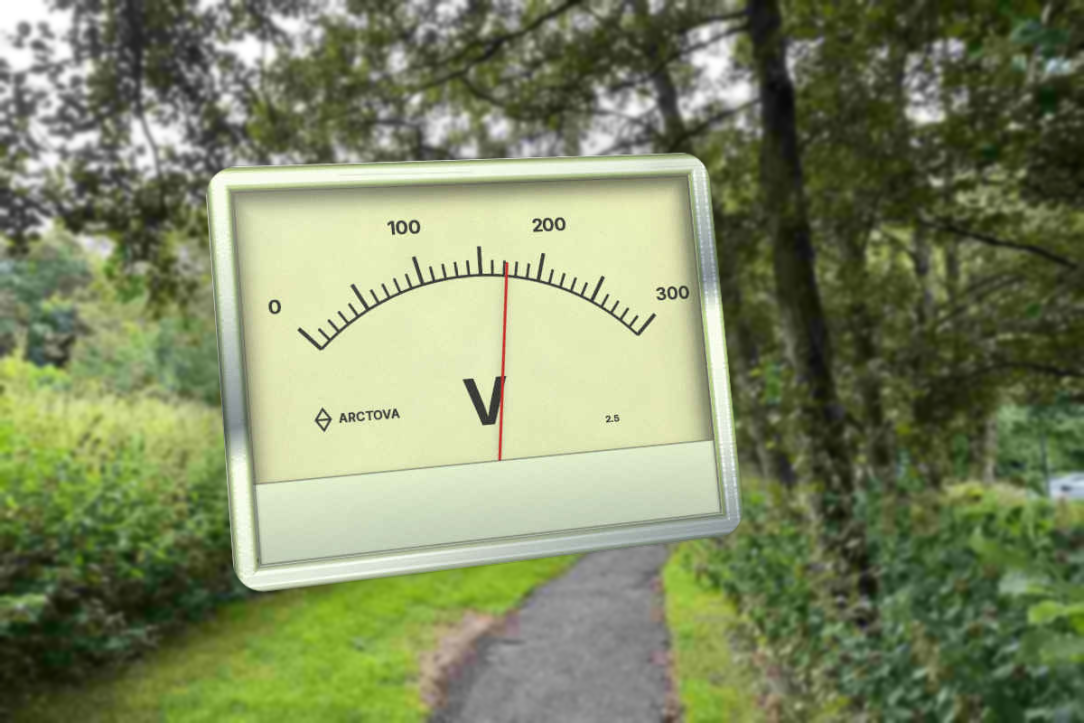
{"value": 170, "unit": "V"}
